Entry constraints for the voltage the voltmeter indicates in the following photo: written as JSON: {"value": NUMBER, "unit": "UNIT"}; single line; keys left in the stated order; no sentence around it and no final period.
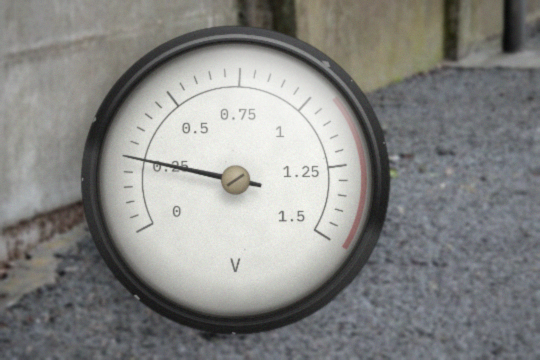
{"value": 0.25, "unit": "V"}
